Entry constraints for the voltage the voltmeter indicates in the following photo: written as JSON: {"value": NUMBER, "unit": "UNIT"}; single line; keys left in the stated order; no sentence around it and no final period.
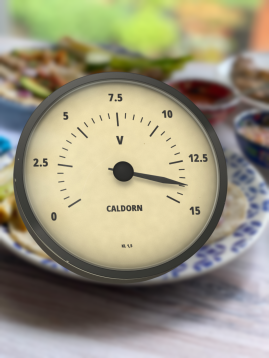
{"value": 14, "unit": "V"}
